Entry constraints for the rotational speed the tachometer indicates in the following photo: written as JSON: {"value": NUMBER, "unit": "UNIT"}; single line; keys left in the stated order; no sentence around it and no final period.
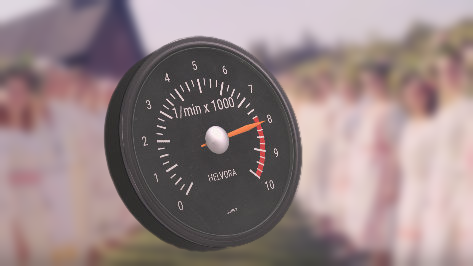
{"value": 8000, "unit": "rpm"}
